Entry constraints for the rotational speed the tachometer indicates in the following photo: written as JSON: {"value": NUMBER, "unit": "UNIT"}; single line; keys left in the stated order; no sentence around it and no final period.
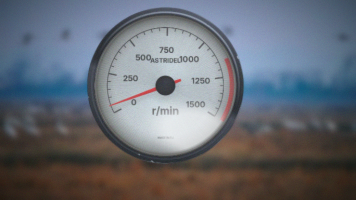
{"value": 50, "unit": "rpm"}
